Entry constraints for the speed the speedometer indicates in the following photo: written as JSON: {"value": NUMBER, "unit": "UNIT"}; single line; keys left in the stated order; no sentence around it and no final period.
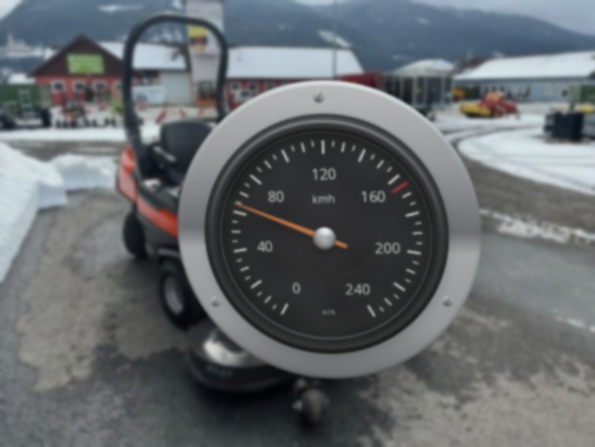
{"value": 65, "unit": "km/h"}
